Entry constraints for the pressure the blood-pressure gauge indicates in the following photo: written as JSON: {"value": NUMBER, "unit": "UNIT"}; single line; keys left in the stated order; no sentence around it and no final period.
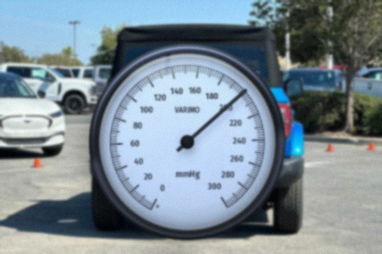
{"value": 200, "unit": "mmHg"}
